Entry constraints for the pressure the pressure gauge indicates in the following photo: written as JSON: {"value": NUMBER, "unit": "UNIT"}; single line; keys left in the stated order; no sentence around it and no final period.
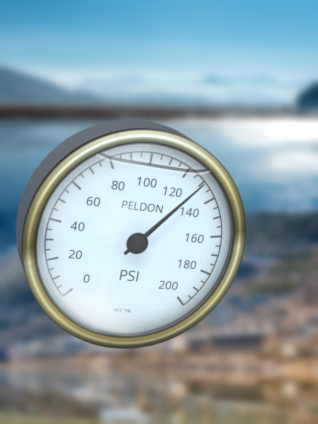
{"value": 130, "unit": "psi"}
